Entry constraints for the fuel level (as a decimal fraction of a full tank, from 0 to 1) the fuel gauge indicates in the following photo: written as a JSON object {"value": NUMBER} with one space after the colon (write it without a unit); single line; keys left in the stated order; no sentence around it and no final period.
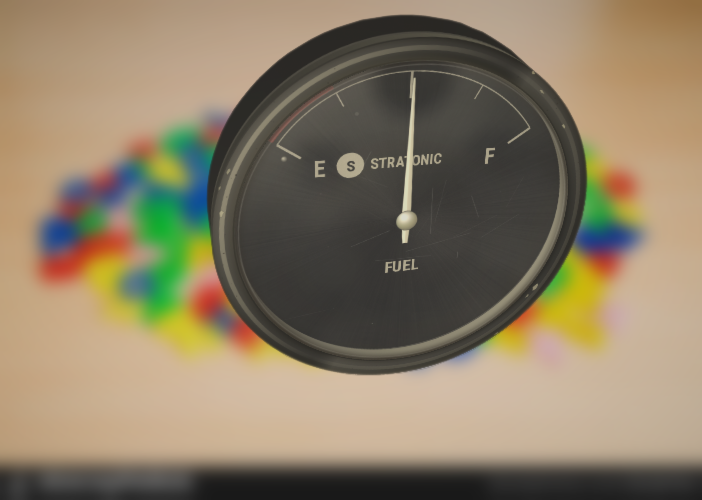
{"value": 0.5}
